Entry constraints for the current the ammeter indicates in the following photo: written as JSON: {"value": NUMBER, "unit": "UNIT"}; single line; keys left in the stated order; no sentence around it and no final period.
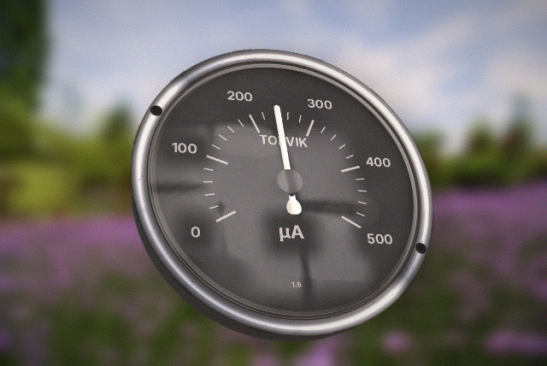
{"value": 240, "unit": "µA"}
